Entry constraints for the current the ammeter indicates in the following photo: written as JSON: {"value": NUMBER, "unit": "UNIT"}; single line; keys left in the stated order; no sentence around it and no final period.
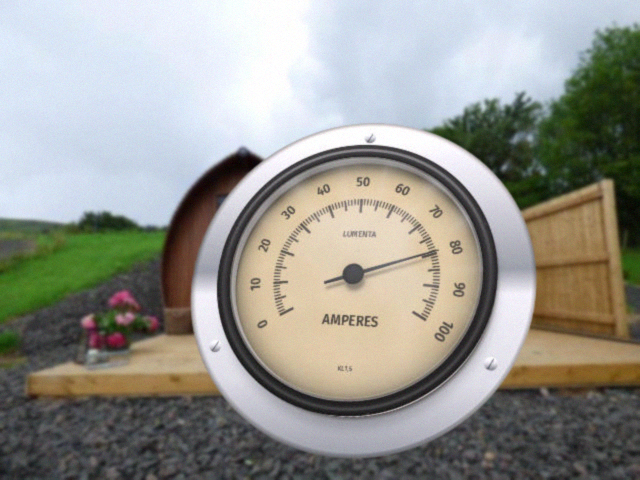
{"value": 80, "unit": "A"}
